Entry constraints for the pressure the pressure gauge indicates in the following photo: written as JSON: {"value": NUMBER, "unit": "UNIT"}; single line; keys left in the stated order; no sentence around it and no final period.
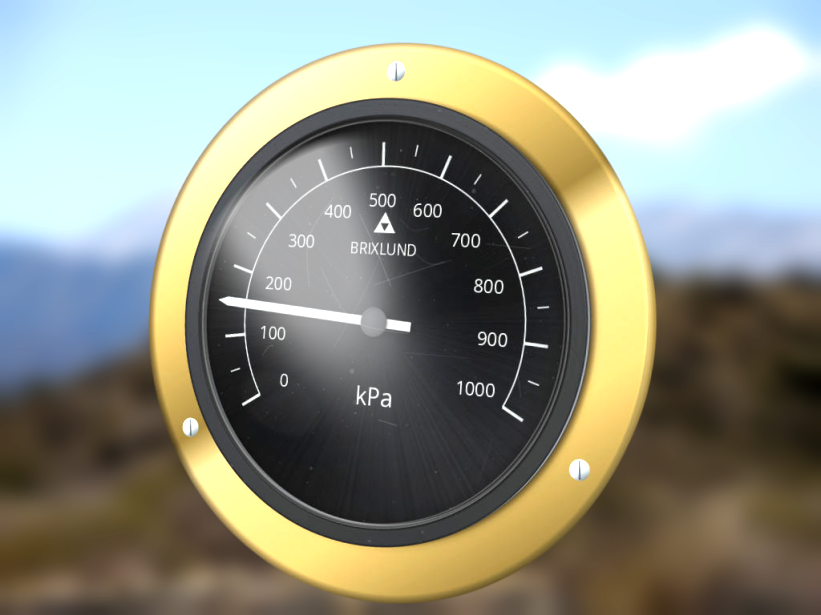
{"value": 150, "unit": "kPa"}
